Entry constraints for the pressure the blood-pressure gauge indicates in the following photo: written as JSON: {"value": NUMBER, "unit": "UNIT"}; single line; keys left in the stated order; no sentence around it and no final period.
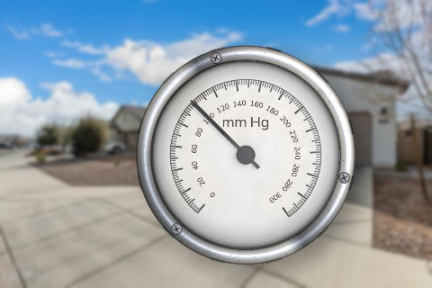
{"value": 100, "unit": "mmHg"}
